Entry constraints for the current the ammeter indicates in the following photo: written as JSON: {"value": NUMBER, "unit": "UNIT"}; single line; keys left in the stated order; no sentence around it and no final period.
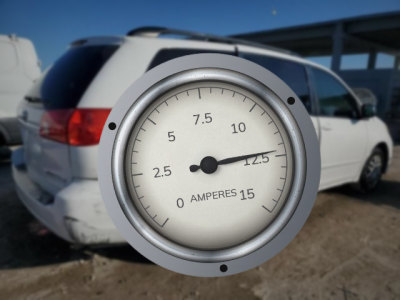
{"value": 12.25, "unit": "A"}
